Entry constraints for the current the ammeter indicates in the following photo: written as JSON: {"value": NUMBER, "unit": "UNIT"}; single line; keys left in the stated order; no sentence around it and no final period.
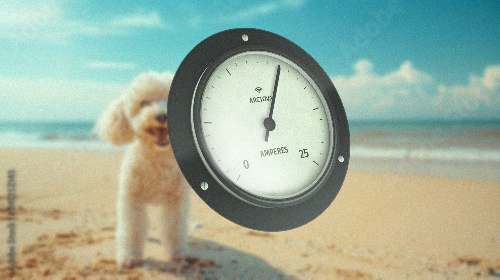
{"value": 15, "unit": "A"}
